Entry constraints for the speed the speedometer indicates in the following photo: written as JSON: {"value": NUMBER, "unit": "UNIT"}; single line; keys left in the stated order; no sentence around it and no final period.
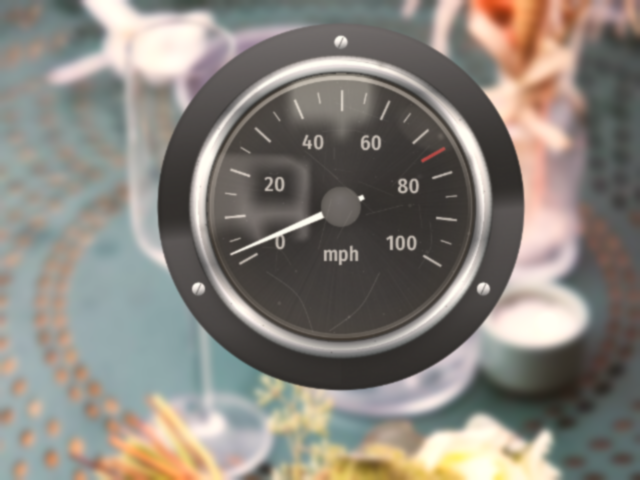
{"value": 2.5, "unit": "mph"}
